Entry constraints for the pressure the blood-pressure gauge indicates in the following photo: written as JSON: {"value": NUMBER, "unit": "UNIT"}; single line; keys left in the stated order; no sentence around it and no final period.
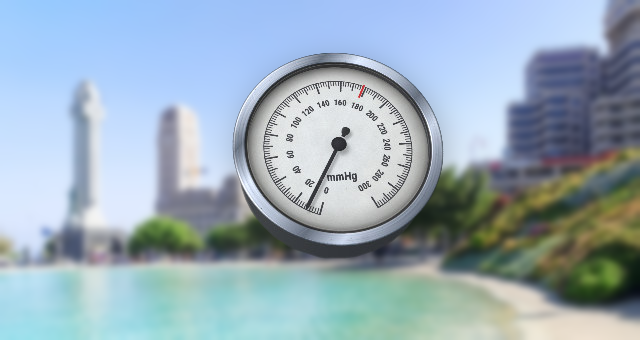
{"value": 10, "unit": "mmHg"}
